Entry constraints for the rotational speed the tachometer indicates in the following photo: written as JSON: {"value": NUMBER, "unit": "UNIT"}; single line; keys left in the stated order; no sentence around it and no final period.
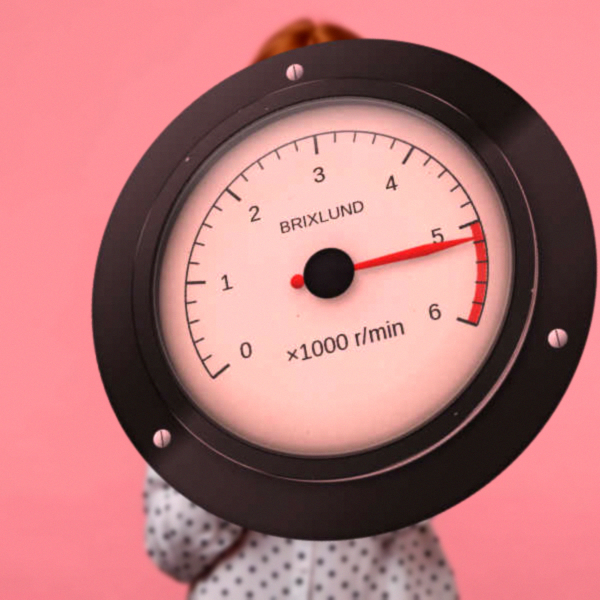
{"value": 5200, "unit": "rpm"}
